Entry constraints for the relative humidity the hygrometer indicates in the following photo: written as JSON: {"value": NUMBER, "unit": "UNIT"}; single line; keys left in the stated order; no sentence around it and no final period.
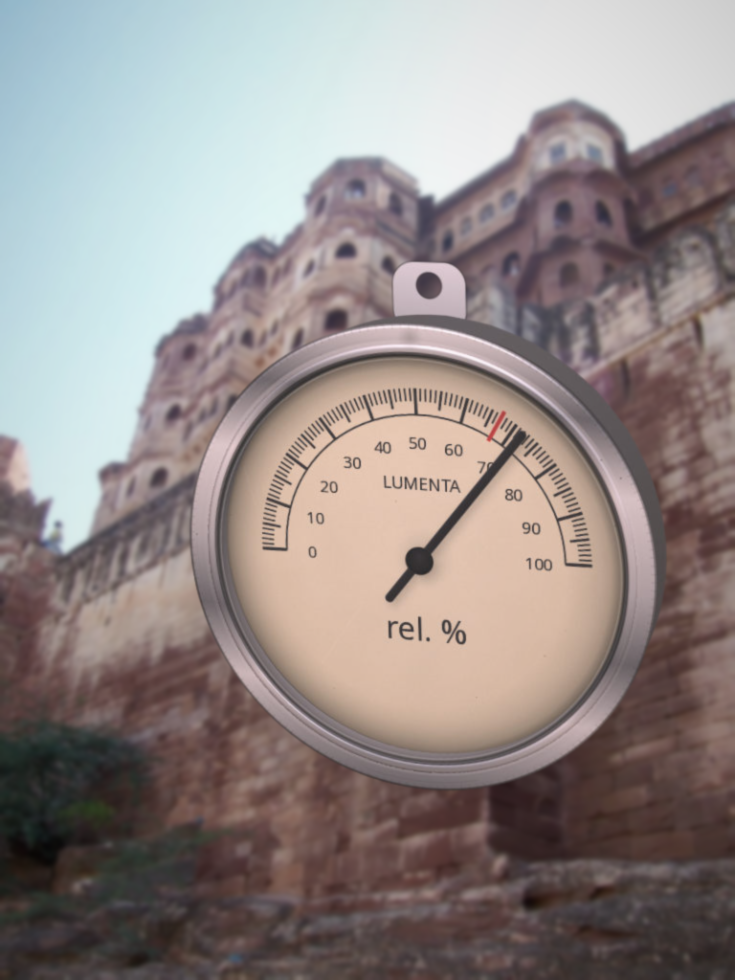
{"value": 72, "unit": "%"}
